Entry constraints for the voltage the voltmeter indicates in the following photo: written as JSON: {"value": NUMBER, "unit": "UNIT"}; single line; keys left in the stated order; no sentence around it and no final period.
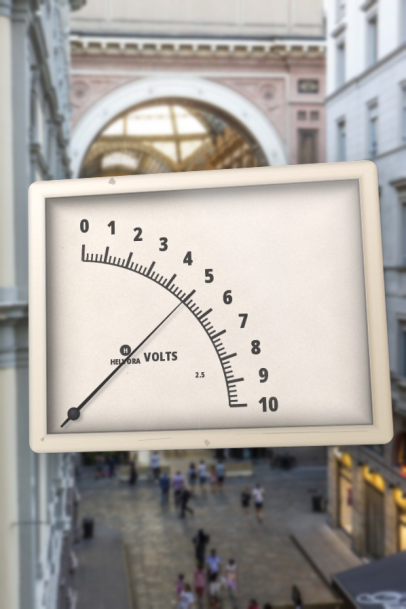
{"value": 5, "unit": "V"}
